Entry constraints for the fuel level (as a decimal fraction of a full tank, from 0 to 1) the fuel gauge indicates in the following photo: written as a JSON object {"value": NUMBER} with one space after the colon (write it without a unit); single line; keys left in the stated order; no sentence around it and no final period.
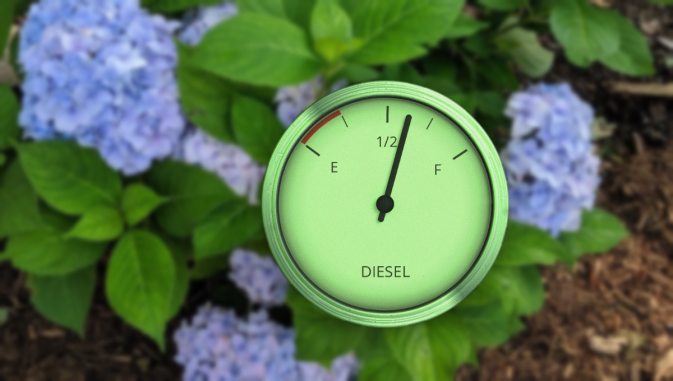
{"value": 0.625}
